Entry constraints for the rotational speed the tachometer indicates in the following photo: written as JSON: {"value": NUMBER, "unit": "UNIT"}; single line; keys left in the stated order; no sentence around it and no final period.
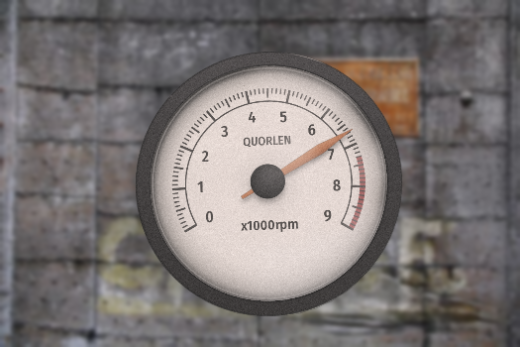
{"value": 6700, "unit": "rpm"}
